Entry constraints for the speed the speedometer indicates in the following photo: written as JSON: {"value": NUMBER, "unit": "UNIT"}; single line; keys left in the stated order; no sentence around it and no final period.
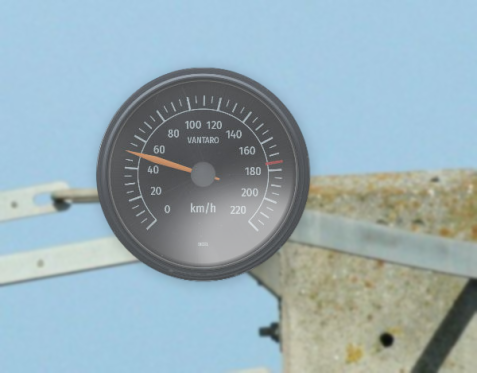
{"value": 50, "unit": "km/h"}
